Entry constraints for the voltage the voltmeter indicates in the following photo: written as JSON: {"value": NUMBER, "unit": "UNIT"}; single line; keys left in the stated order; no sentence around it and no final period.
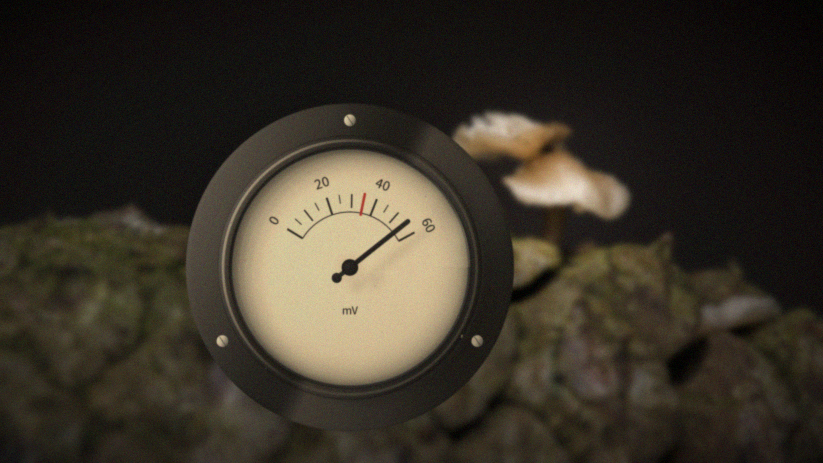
{"value": 55, "unit": "mV"}
